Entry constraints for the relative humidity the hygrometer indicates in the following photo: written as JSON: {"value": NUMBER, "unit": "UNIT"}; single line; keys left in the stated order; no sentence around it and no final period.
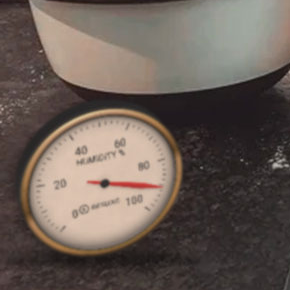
{"value": 90, "unit": "%"}
